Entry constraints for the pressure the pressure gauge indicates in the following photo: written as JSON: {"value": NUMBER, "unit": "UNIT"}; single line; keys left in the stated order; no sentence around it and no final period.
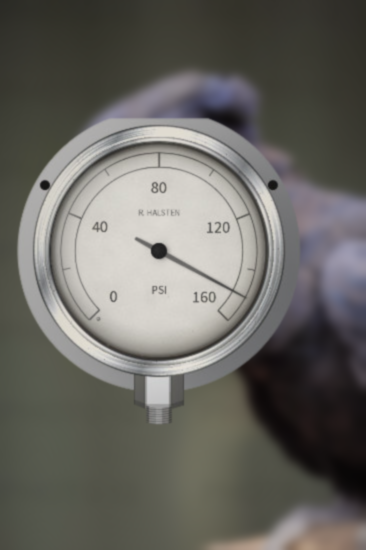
{"value": 150, "unit": "psi"}
